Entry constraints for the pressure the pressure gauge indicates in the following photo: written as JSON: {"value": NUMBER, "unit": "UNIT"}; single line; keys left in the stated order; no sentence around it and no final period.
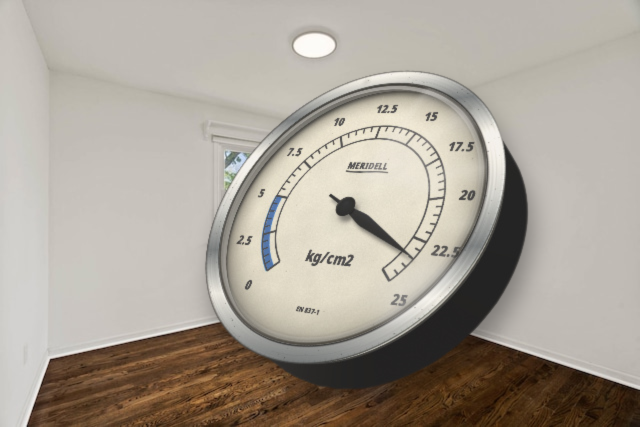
{"value": 23.5, "unit": "kg/cm²"}
